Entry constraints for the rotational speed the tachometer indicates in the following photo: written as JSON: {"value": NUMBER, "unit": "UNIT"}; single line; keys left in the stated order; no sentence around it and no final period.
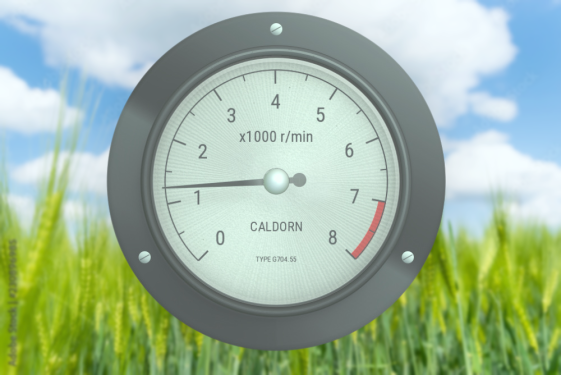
{"value": 1250, "unit": "rpm"}
